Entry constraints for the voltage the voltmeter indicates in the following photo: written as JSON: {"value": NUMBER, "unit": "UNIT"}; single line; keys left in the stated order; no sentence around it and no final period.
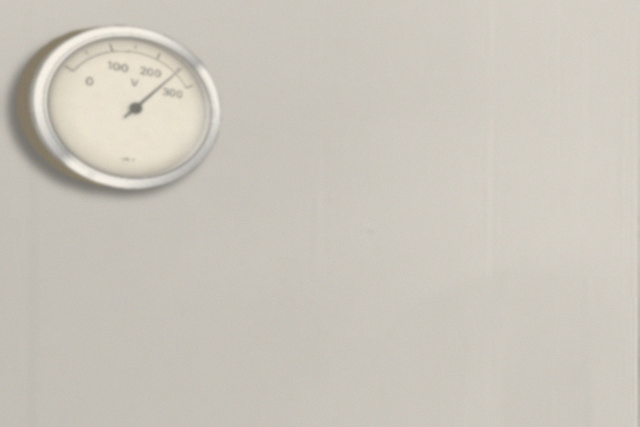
{"value": 250, "unit": "V"}
